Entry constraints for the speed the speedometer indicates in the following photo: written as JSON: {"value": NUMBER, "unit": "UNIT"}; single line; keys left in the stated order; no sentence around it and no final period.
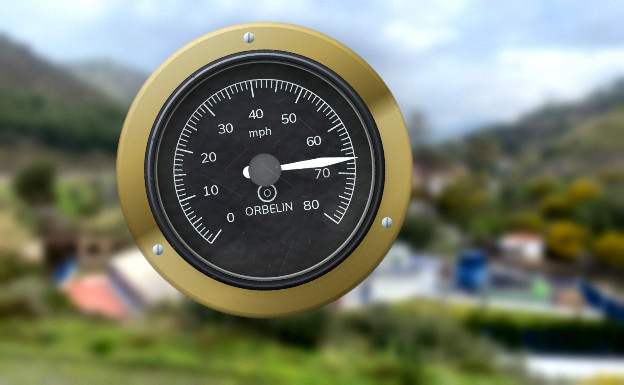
{"value": 67, "unit": "mph"}
